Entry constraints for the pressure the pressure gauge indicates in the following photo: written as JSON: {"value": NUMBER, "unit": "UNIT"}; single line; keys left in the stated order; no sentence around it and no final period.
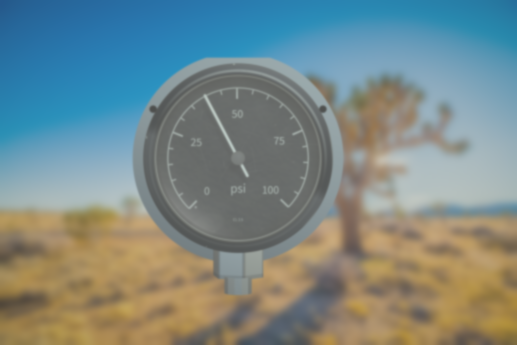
{"value": 40, "unit": "psi"}
